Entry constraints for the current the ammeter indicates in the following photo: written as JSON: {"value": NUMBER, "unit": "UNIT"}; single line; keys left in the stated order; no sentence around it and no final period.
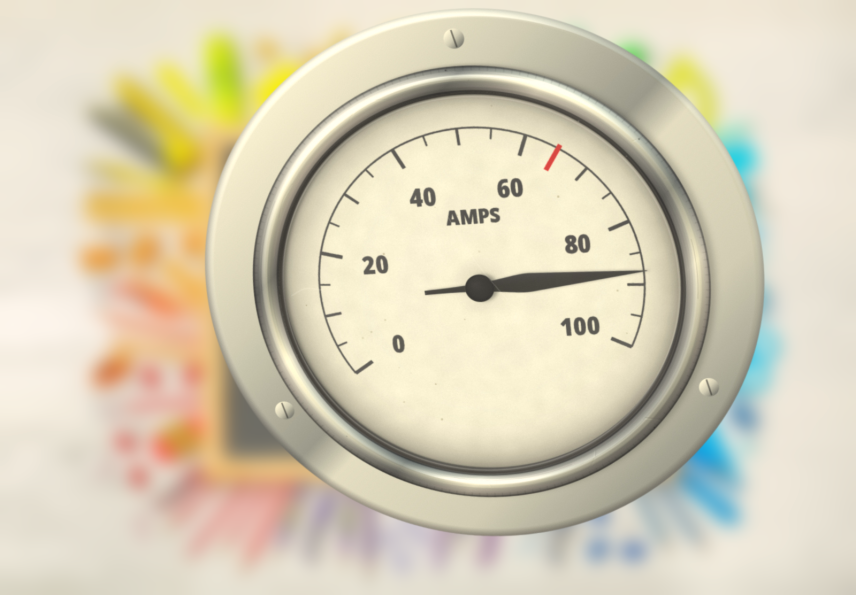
{"value": 87.5, "unit": "A"}
